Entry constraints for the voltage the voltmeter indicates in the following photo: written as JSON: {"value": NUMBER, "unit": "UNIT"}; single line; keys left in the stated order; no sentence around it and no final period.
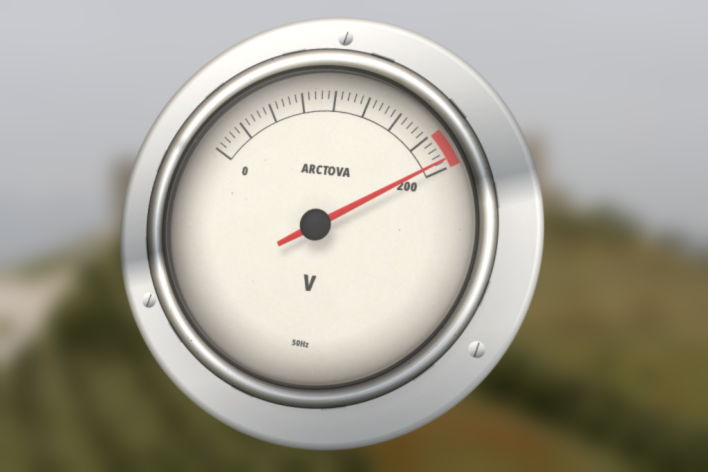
{"value": 195, "unit": "V"}
